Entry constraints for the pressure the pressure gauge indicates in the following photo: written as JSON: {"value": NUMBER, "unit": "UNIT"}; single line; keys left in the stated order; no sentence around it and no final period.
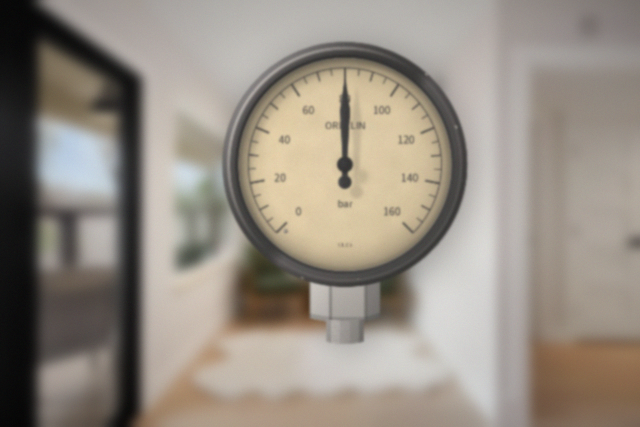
{"value": 80, "unit": "bar"}
